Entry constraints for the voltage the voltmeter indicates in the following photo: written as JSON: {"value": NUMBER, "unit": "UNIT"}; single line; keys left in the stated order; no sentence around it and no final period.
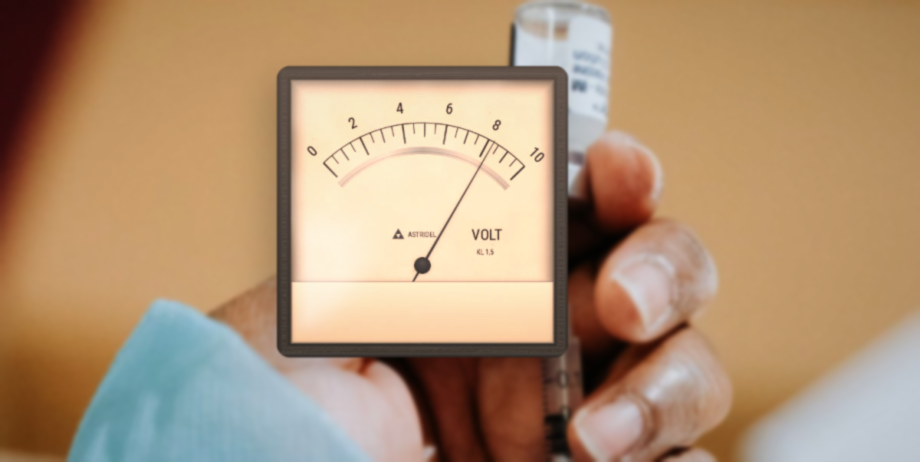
{"value": 8.25, "unit": "V"}
